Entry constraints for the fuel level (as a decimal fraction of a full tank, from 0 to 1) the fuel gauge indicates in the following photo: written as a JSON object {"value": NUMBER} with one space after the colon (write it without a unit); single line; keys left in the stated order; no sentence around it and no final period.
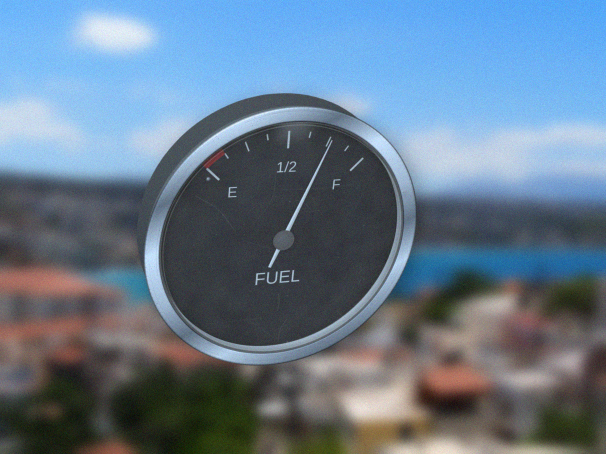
{"value": 0.75}
